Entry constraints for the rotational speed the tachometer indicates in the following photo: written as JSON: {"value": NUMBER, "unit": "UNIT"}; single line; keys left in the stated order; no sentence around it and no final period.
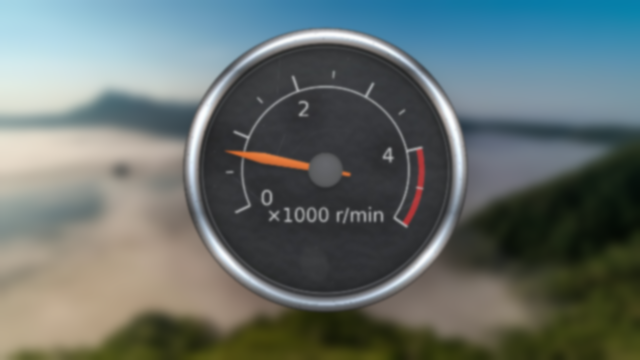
{"value": 750, "unit": "rpm"}
